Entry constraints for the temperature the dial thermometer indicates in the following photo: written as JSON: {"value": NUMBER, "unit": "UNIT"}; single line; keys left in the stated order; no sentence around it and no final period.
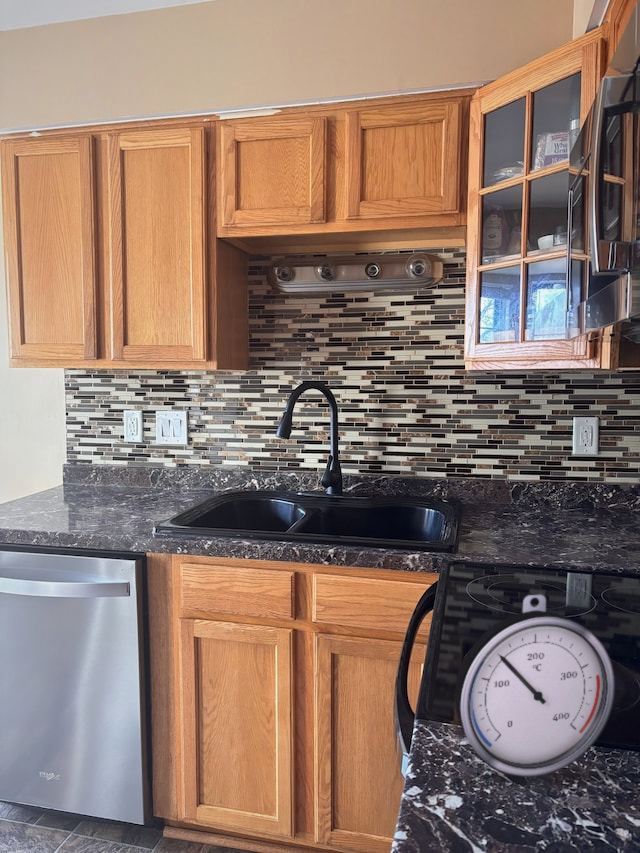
{"value": 140, "unit": "°C"}
